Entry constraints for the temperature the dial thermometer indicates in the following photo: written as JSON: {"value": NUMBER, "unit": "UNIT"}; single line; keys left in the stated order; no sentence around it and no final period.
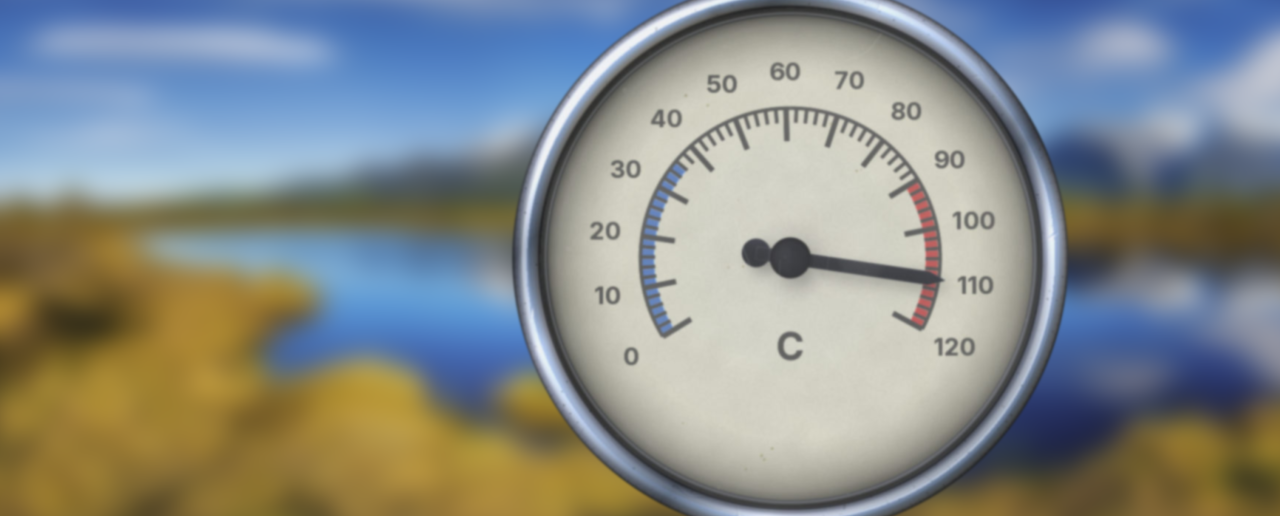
{"value": 110, "unit": "°C"}
